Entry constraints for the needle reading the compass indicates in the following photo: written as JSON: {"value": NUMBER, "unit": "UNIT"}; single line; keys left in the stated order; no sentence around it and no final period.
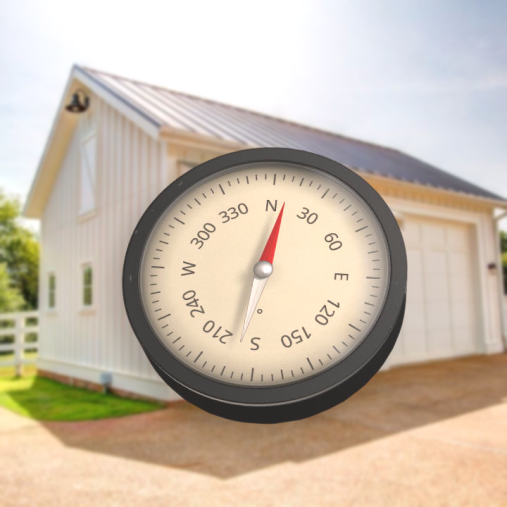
{"value": 10, "unit": "°"}
